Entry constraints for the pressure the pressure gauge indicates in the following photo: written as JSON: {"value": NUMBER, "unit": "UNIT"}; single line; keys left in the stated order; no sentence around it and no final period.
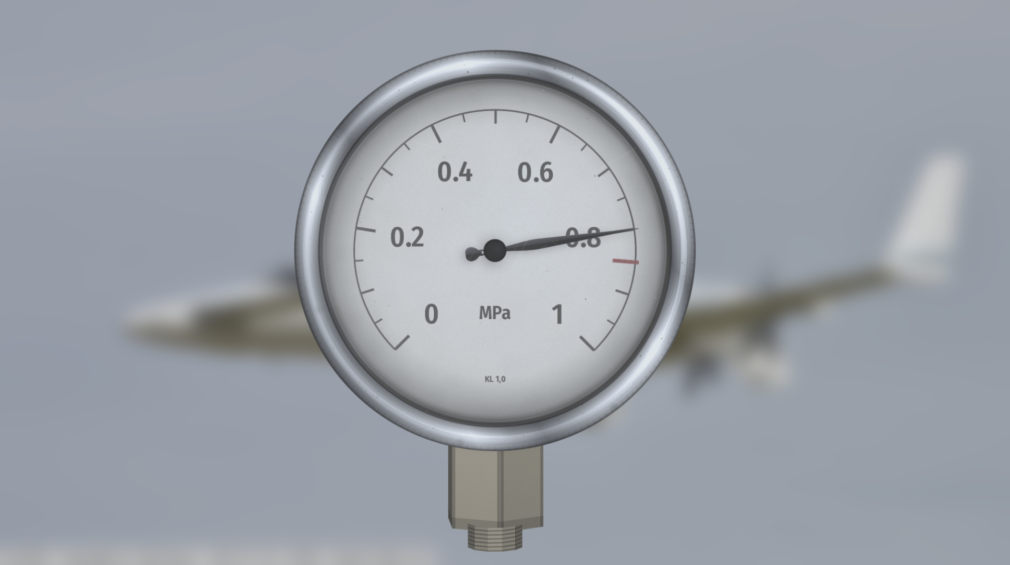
{"value": 0.8, "unit": "MPa"}
